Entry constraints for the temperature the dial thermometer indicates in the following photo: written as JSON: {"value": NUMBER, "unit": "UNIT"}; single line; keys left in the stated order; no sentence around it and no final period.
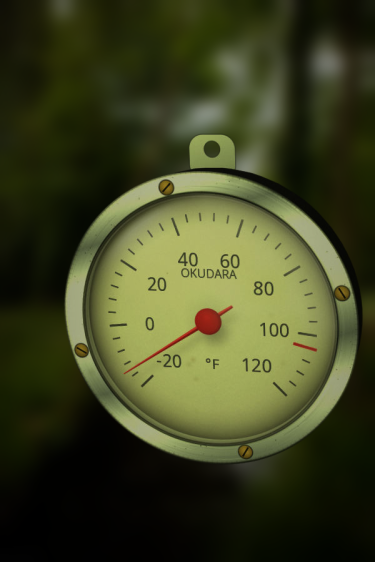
{"value": -14, "unit": "°F"}
